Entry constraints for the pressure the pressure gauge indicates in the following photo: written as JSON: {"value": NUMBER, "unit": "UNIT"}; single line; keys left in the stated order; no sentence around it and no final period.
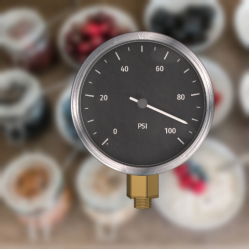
{"value": 92.5, "unit": "psi"}
